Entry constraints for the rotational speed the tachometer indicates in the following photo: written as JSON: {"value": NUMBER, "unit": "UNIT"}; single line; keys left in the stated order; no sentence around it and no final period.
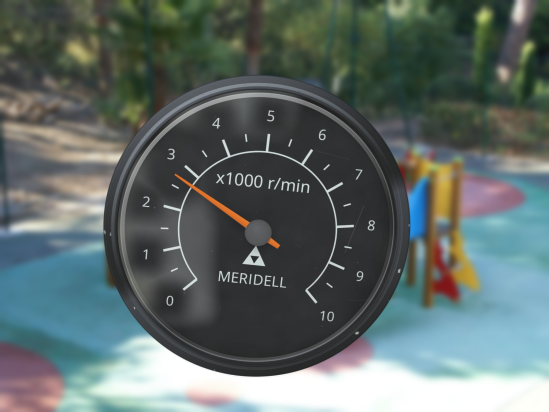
{"value": 2750, "unit": "rpm"}
